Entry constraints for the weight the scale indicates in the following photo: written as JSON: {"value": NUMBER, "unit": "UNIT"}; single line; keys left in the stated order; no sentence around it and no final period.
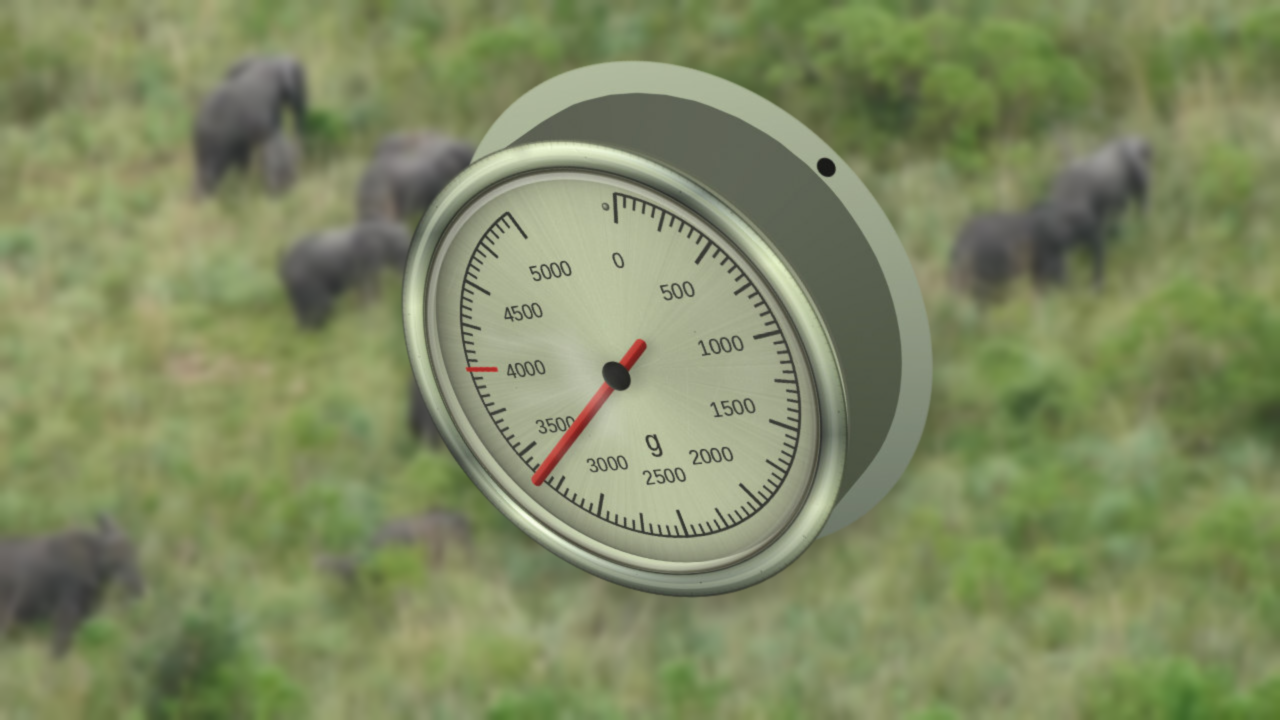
{"value": 3350, "unit": "g"}
